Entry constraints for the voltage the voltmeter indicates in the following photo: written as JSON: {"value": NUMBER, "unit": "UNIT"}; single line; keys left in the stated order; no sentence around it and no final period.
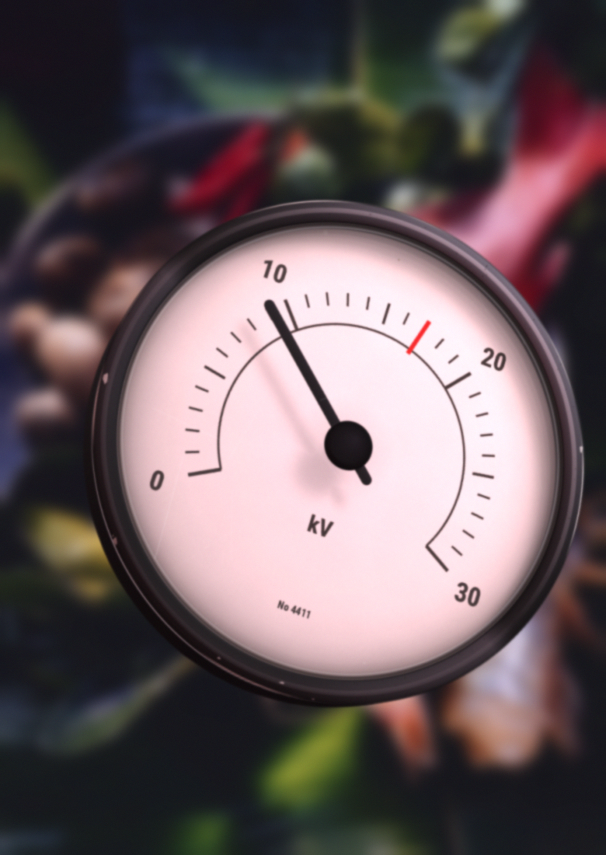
{"value": 9, "unit": "kV"}
